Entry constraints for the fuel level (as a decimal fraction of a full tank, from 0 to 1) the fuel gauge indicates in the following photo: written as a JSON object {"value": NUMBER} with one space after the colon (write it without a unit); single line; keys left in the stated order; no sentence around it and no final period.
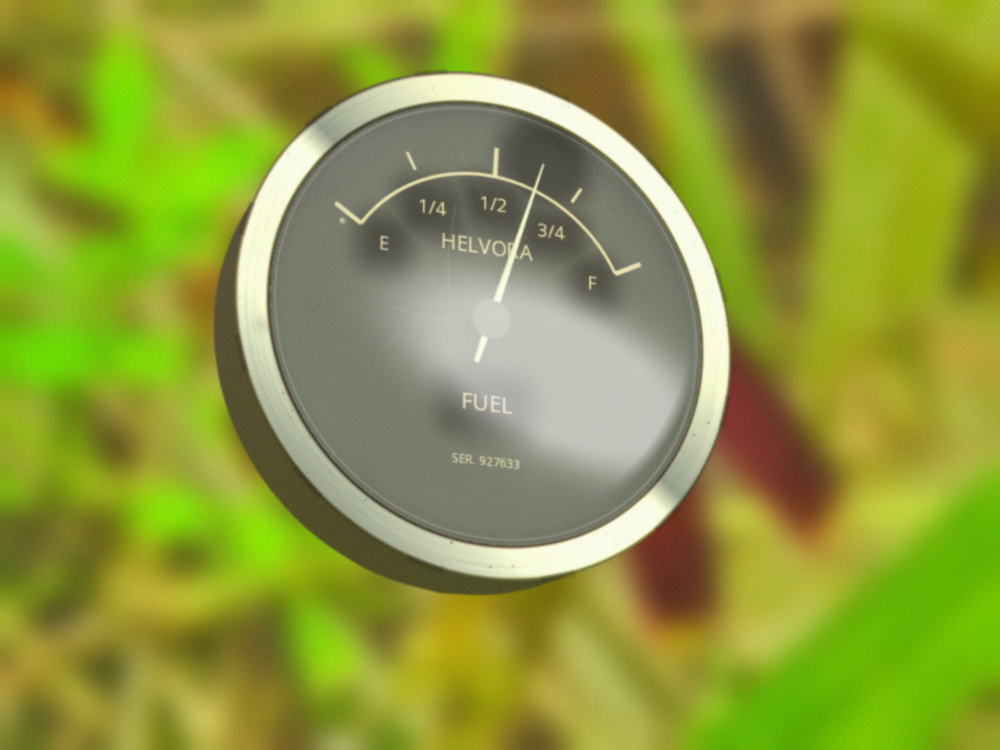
{"value": 0.625}
